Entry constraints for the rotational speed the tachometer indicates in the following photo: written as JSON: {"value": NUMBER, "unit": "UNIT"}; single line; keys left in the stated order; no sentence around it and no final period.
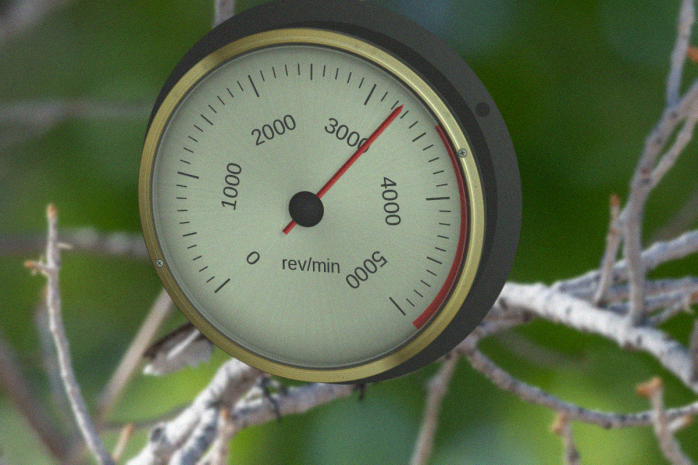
{"value": 3250, "unit": "rpm"}
